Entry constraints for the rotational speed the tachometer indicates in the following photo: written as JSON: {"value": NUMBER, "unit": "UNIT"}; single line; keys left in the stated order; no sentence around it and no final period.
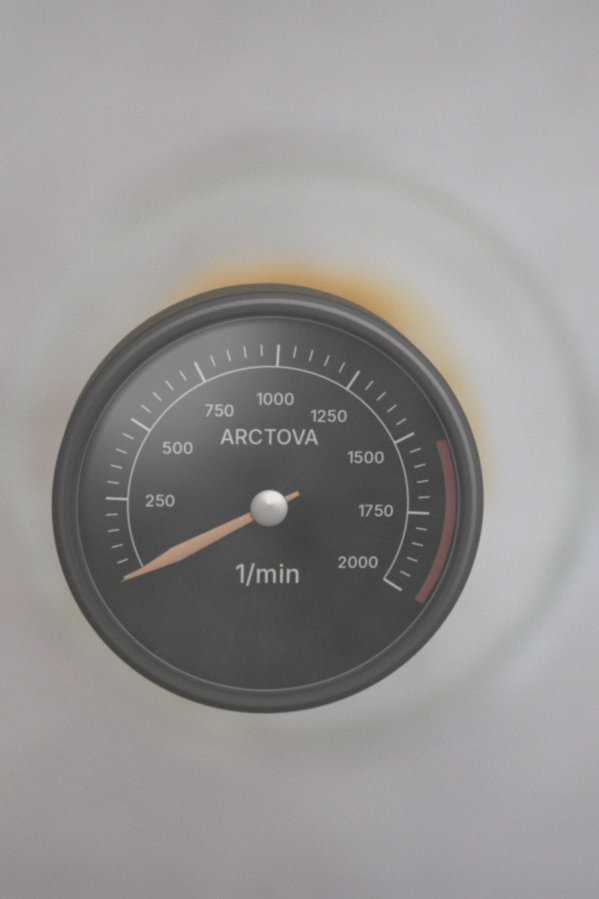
{"value": 0, "unit": "rpm"}
